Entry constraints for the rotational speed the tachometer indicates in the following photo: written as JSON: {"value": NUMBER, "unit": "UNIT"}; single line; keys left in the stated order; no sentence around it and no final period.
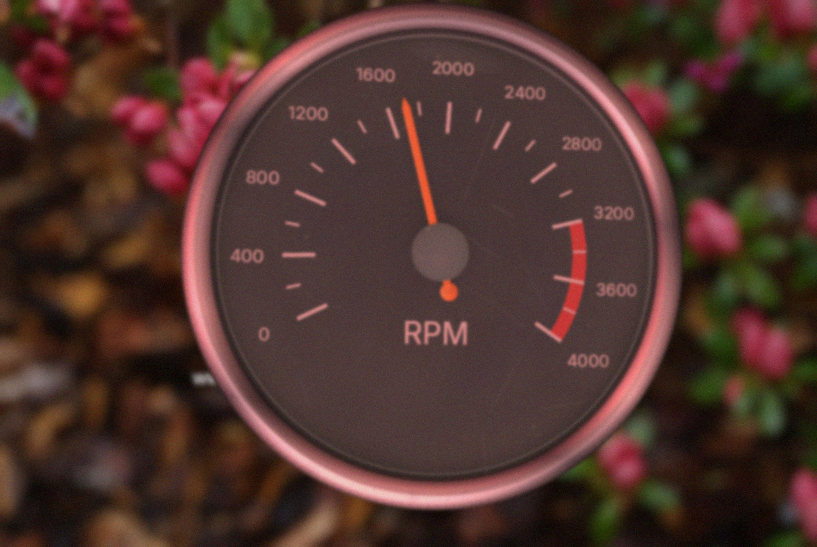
{"value": 1700, "unit": "rpm"}
